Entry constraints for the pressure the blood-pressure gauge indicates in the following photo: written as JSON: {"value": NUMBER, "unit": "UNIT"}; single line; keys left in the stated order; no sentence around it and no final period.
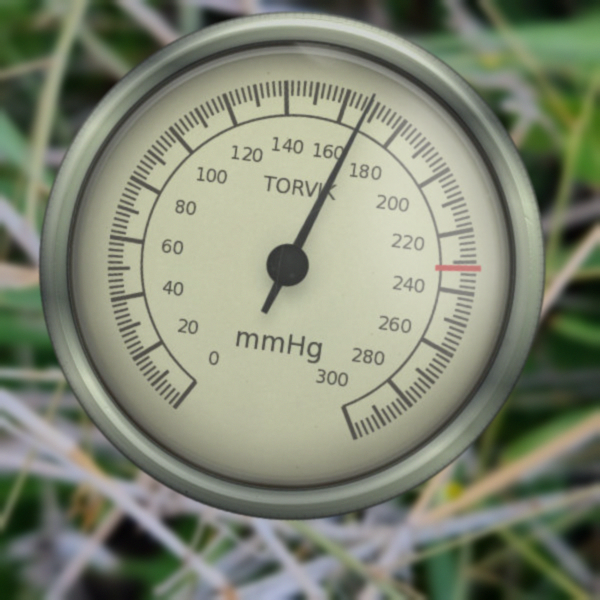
{"value": 168, "unit": "mmHg"}
